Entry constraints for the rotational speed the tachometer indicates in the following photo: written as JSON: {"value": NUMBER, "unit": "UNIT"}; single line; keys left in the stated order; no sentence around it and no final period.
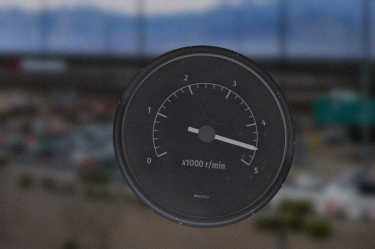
{"value": 4600, "unit": "rpm"}
